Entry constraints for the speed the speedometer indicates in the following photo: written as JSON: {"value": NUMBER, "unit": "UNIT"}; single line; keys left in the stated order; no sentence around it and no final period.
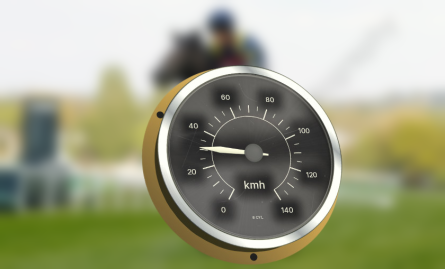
{"value": 30, "unit": "km/h"}
